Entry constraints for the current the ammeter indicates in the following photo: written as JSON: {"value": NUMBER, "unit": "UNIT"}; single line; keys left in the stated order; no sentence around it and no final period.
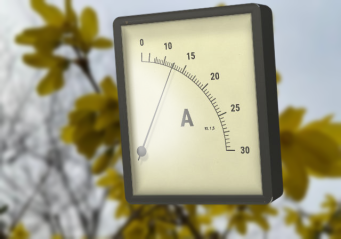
{"value": 12.5, "unit": "A"}
